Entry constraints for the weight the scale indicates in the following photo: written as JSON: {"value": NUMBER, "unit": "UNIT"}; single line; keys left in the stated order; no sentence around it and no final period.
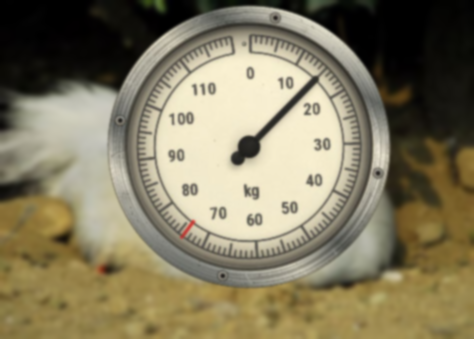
{"value": 15, "unit": "kg"}
